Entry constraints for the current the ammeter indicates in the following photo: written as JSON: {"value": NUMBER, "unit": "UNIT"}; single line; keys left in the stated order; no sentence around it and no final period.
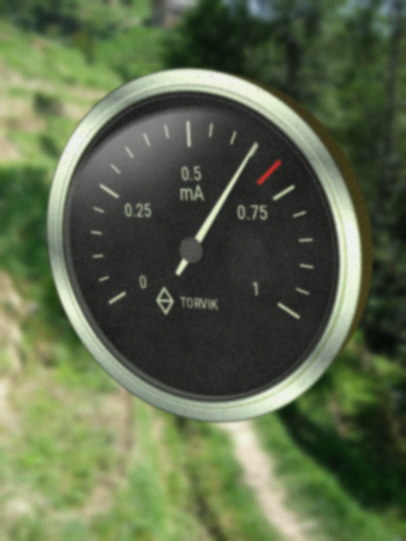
{"value": 0.65, "unit": "mA"}
